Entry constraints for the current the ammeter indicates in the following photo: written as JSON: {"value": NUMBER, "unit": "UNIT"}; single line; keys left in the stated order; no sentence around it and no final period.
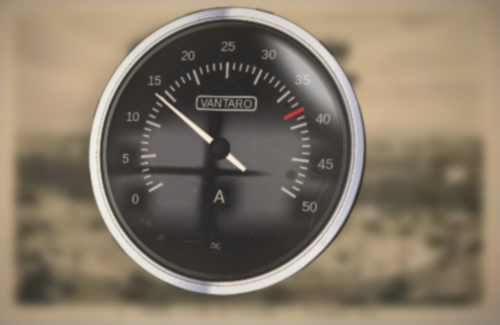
{"value": 14, "unit": "A"}
